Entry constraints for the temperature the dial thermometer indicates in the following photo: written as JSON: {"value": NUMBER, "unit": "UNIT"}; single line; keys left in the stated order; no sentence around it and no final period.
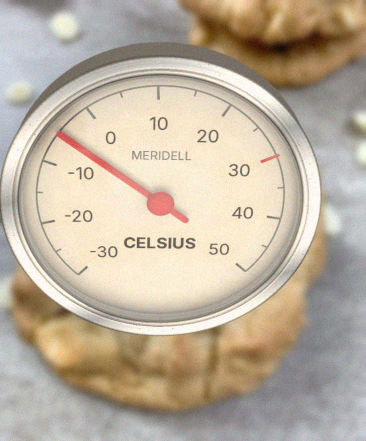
{"value": -5, "unit": "°C"}
